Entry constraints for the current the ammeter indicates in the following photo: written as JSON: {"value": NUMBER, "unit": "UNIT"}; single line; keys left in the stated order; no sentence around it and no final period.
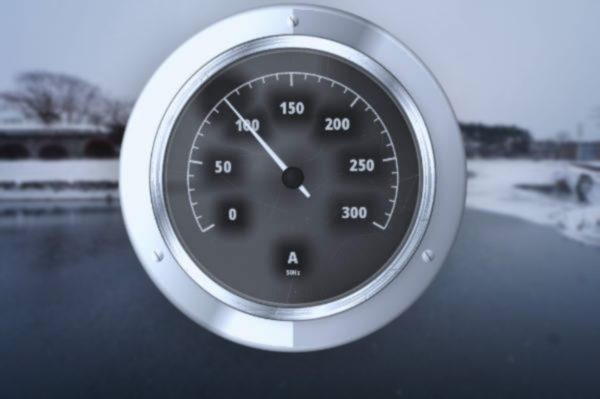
{"value": 100, "unit": "A"}
